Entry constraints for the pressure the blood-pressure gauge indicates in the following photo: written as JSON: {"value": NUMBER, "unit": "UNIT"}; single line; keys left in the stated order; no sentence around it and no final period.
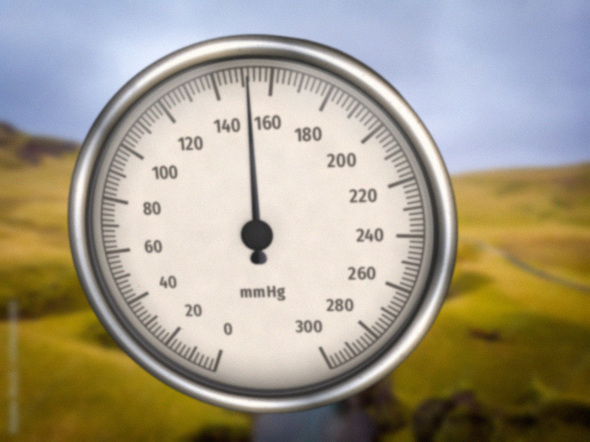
{"value": 152, "unit": "mmHg"}
